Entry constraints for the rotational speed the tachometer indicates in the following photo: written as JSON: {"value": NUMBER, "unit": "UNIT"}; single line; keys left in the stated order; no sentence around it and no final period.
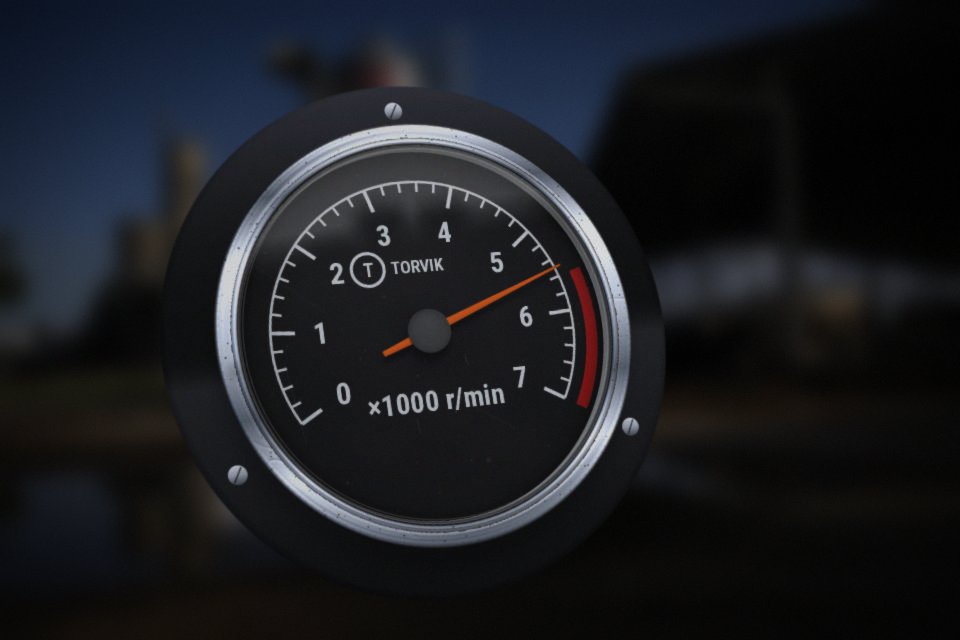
{"value": 5500, "unit": "rpm"}
